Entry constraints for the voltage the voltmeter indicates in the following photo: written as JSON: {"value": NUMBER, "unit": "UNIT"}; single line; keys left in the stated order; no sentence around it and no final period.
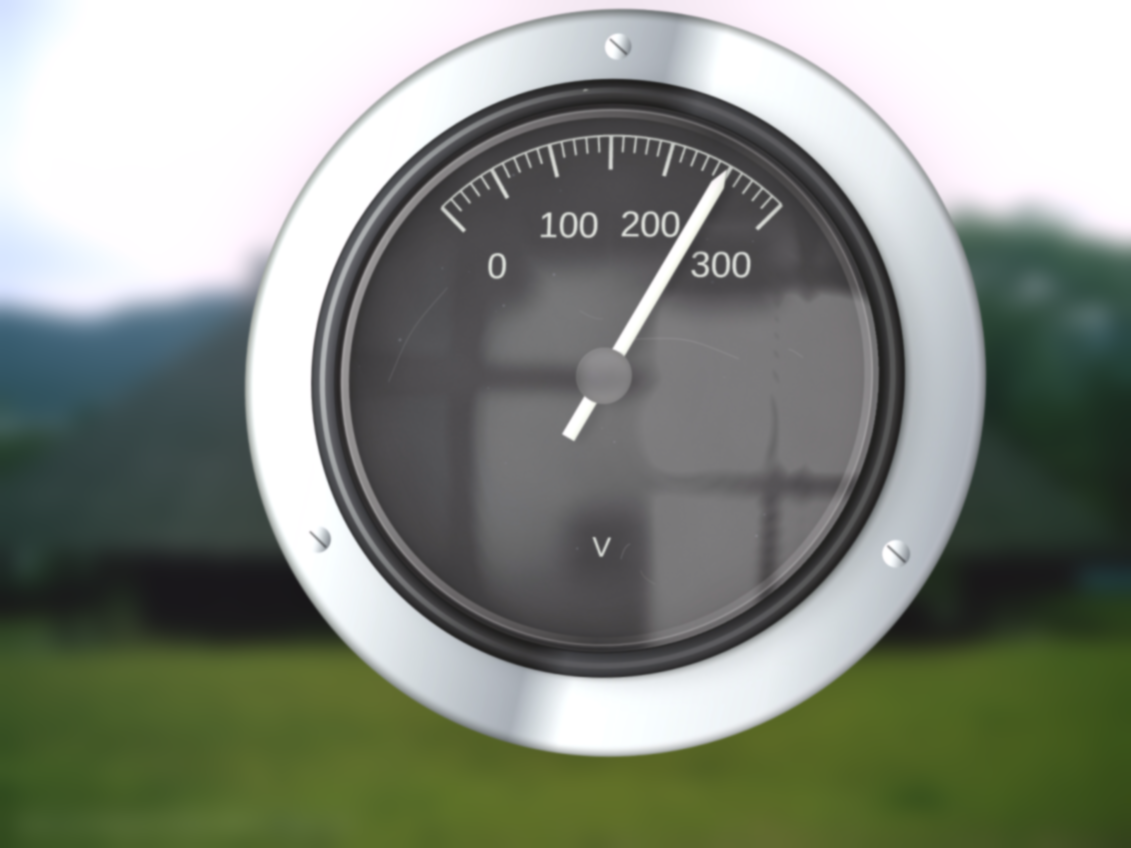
{"value": 250, "unit": "V"}
